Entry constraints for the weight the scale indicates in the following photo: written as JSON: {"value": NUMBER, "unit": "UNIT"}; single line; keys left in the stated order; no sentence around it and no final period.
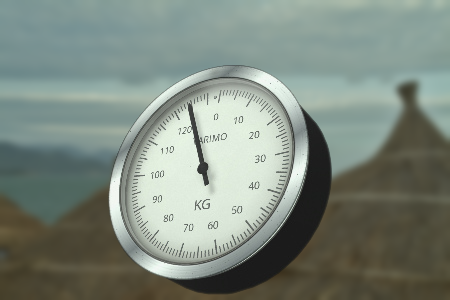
{"value": 125, "unit": "kg"}
